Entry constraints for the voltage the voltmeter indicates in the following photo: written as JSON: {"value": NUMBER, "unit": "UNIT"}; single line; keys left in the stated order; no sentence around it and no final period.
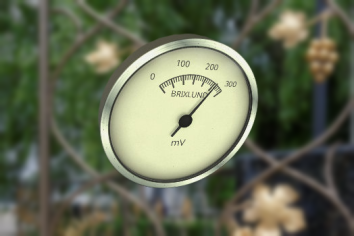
{"value": 250, "unit": "mV"}
